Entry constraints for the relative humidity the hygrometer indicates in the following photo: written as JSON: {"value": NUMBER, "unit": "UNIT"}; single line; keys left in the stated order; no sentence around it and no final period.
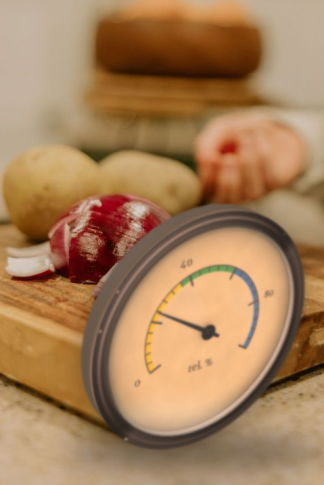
{"value": 24, "unit": "%"}
